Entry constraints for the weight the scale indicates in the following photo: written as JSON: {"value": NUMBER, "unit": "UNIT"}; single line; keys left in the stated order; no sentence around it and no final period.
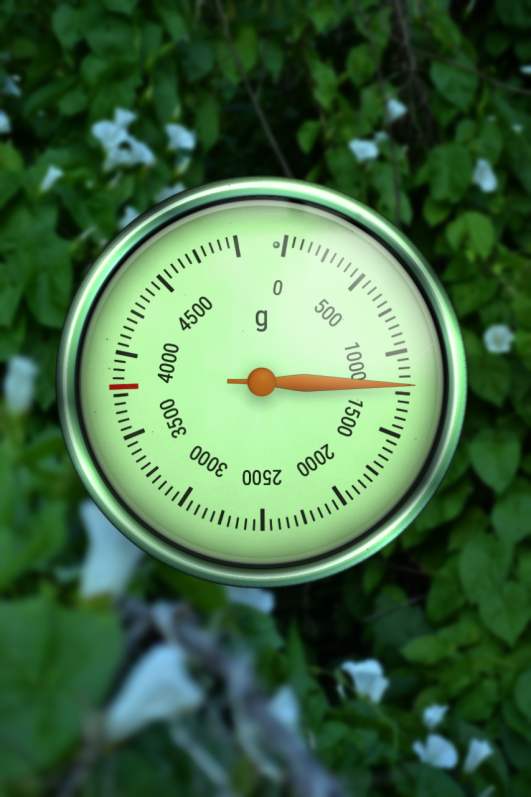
{"value": 1200, "unit": "g"}
